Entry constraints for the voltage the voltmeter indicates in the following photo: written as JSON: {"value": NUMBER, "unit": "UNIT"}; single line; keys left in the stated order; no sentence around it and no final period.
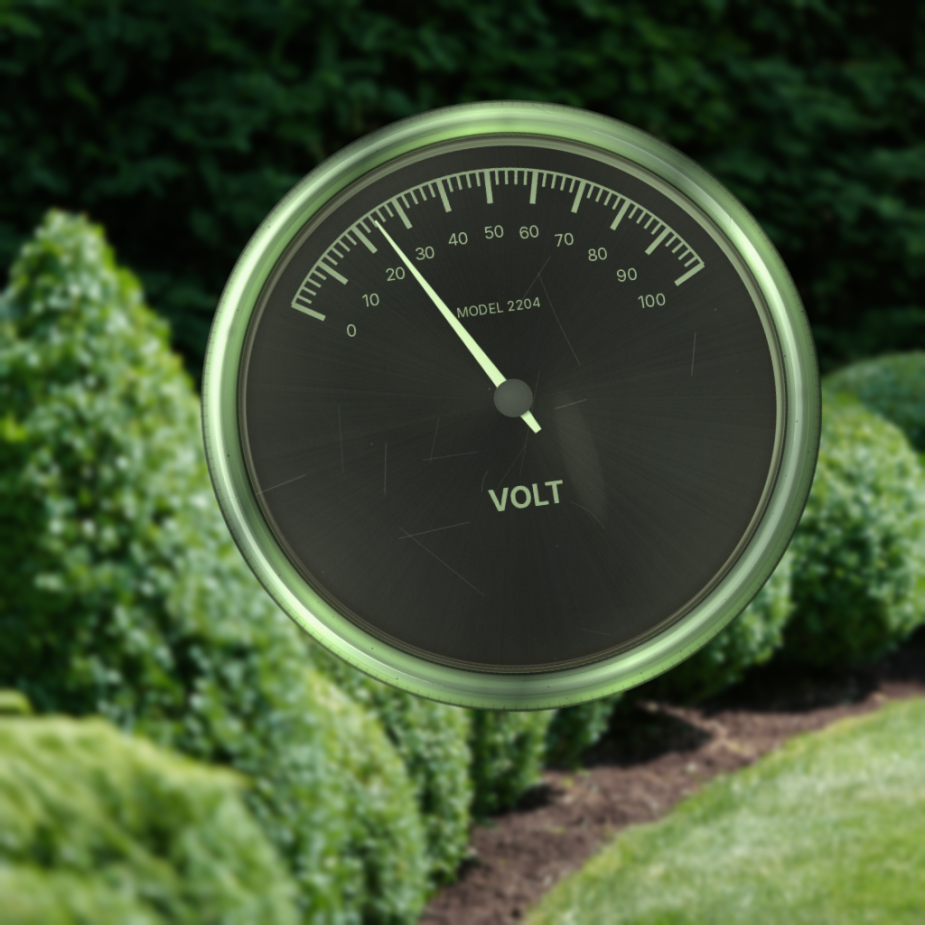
{"value": 24, "unit": "V"}
